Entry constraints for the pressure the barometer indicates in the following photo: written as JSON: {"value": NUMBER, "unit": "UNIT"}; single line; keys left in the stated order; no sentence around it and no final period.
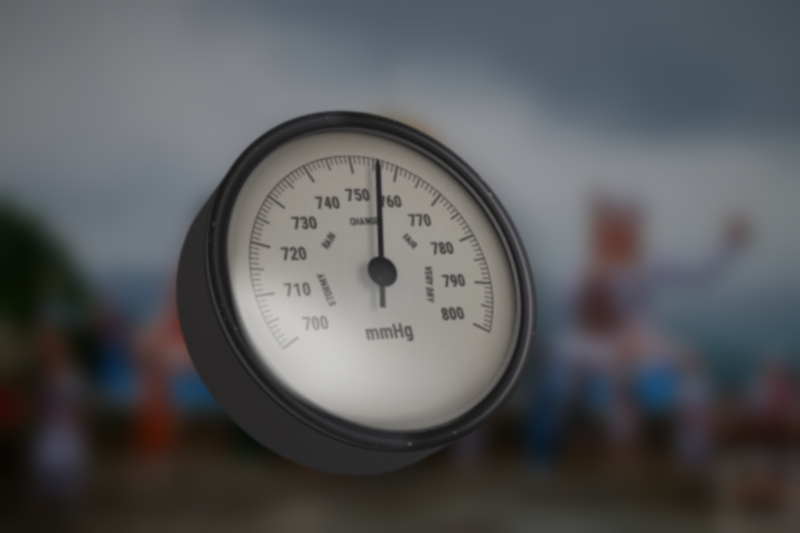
{"value": 755, "unit": "mmHg"}
